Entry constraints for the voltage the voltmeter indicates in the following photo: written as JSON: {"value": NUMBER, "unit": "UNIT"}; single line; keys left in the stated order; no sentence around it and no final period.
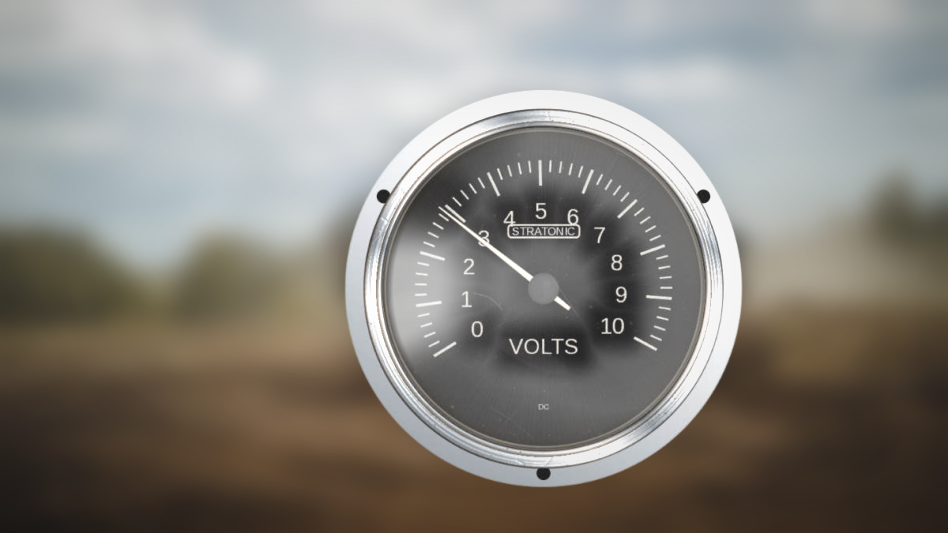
{"value": 2.9, "unit": "V"}
